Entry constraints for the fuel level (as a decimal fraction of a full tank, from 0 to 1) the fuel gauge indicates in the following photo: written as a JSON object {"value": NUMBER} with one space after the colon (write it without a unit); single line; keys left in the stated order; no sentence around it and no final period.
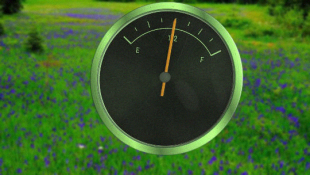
{"value": 0.5}
